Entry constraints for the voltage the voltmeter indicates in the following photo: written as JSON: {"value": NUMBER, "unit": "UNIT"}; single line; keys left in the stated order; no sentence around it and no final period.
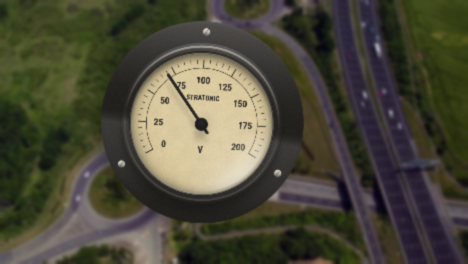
{"value": 70, "unit": "V"}
